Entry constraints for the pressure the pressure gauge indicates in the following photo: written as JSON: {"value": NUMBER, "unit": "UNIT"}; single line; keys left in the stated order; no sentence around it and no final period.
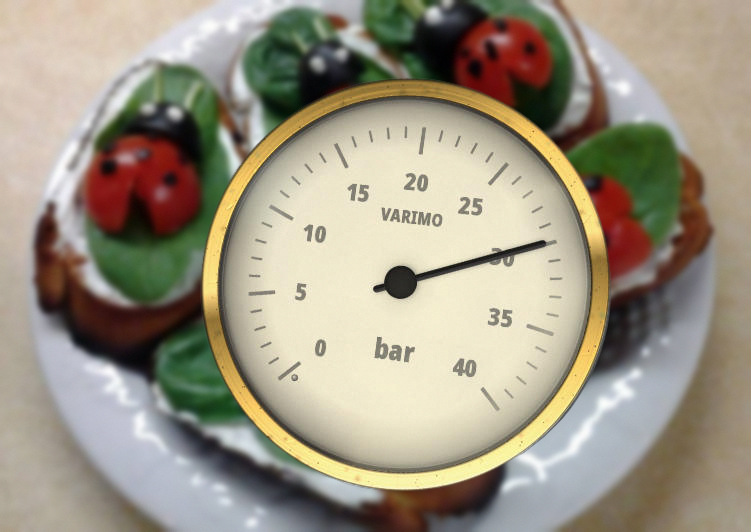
{"value": 30, "unit": "bar"}
